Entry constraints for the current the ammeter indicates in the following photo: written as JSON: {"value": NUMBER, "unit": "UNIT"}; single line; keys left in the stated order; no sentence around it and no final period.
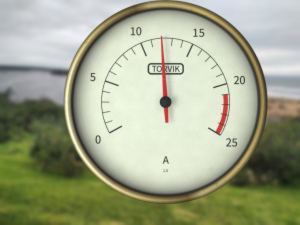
{"value": 12, "unit": "A"}
